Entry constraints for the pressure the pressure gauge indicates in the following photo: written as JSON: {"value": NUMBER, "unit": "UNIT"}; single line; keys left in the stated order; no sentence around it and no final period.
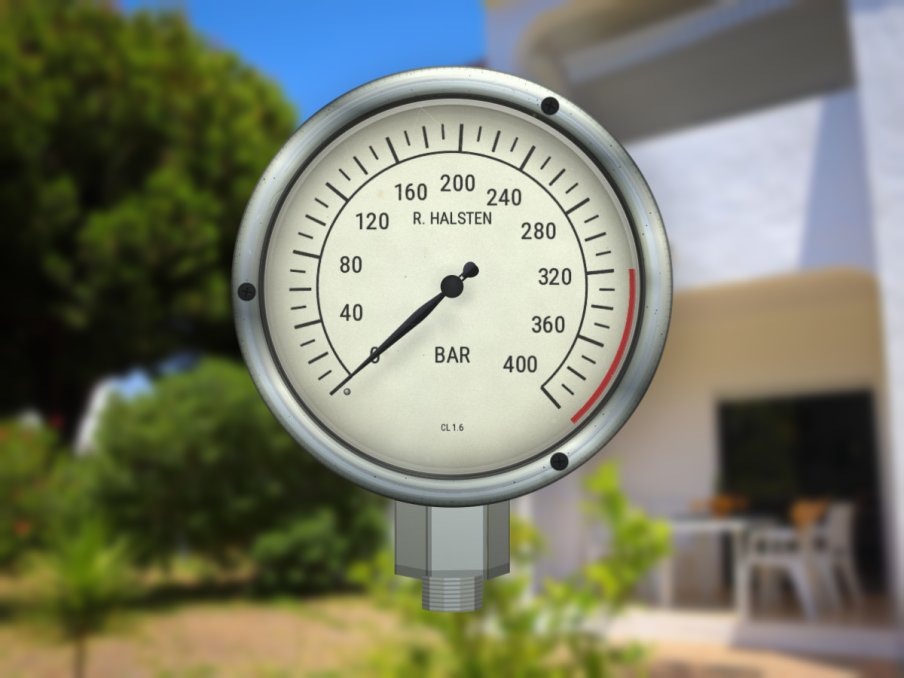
{"value": 0, "unit": "bar"}
